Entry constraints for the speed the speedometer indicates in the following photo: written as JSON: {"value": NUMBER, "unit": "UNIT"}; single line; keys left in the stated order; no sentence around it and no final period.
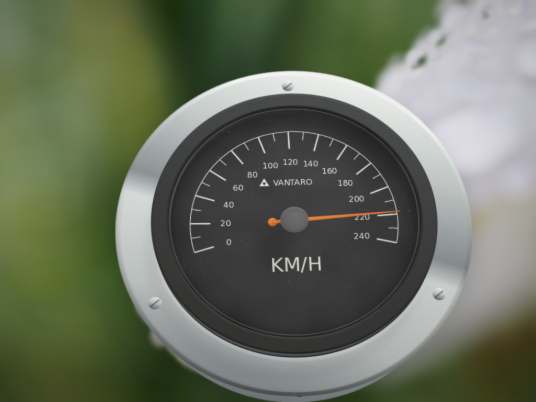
{"value": 220, "unit": "km/h"}
